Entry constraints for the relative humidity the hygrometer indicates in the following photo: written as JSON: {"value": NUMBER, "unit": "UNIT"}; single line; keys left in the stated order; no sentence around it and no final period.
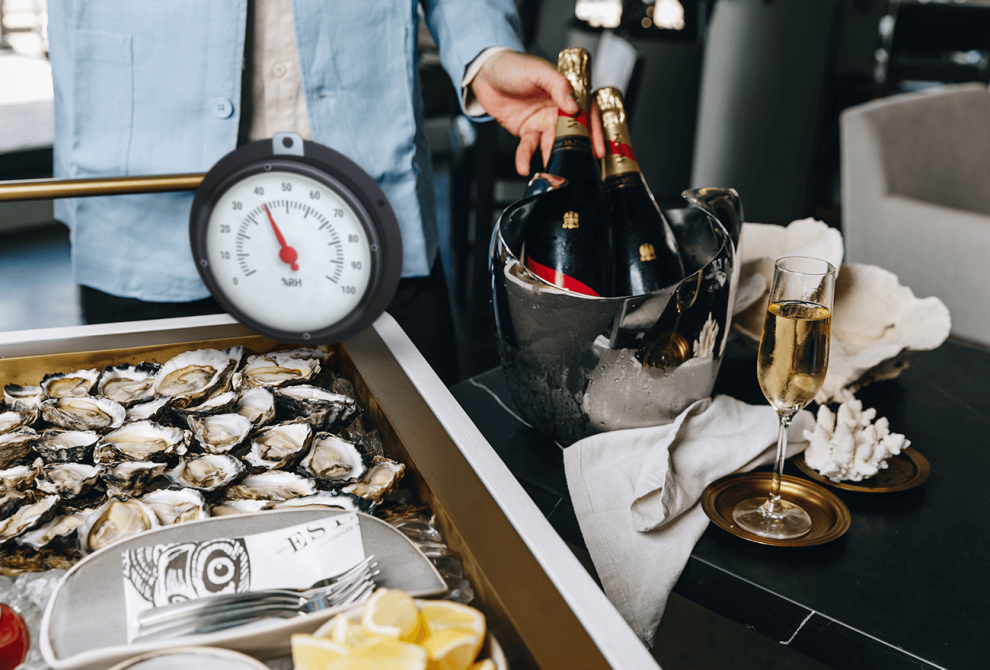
{"value": 40, "unit": "%"}
